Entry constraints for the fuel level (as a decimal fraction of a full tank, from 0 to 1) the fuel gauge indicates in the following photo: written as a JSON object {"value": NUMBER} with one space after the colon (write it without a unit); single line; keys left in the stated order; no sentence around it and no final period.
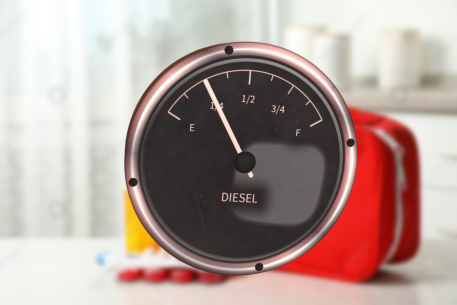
{"value": 0.25}
